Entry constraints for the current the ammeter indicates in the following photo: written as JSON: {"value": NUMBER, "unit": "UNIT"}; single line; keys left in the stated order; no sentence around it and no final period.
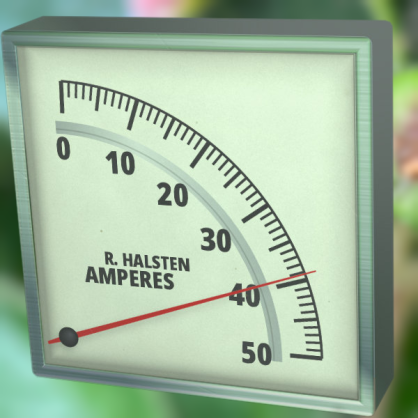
{"value": 39, "unit": "A"}
